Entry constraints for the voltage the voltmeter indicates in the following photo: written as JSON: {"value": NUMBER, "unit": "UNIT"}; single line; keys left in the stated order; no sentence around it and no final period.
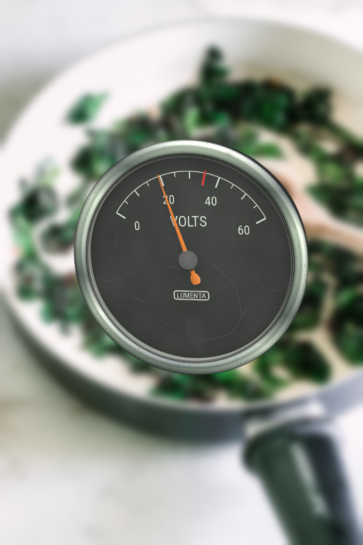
{"value": 20, "unit": "V"}
